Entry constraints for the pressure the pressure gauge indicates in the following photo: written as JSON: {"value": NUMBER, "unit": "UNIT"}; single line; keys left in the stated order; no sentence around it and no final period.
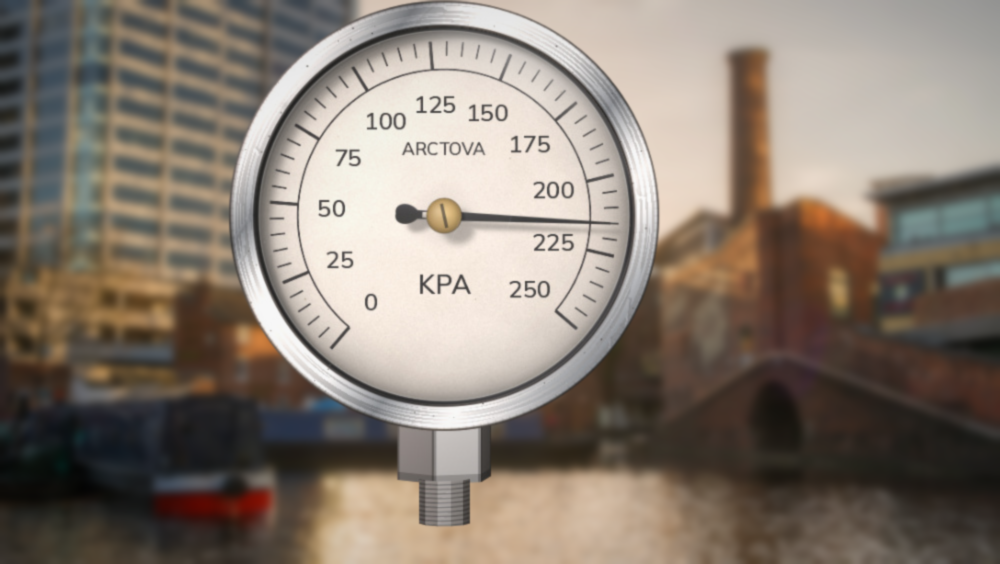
{"value": 215, "unit": "kPa"}
